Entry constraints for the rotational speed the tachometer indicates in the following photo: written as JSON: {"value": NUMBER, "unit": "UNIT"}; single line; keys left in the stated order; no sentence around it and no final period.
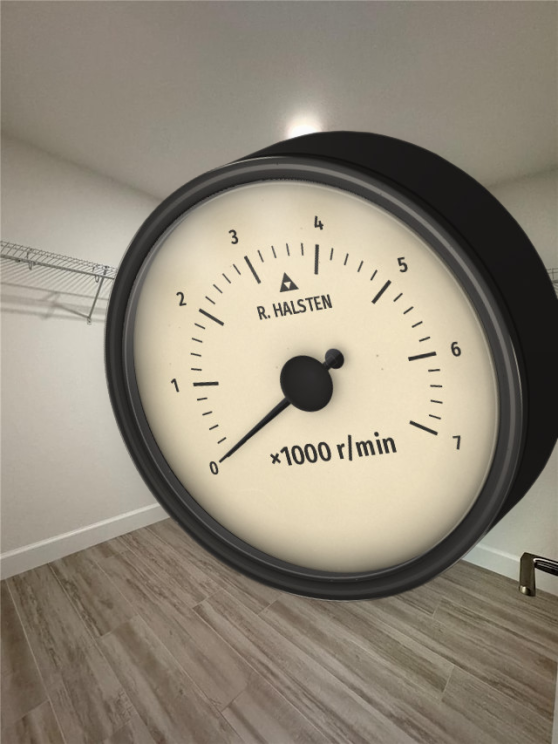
{"value": 0, "unit": "rpm"}
